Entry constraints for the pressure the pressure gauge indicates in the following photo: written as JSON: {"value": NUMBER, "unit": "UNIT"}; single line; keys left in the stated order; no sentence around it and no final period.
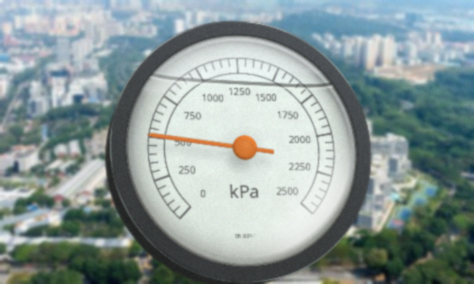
{"value": 500, "unit": "kPa"}
